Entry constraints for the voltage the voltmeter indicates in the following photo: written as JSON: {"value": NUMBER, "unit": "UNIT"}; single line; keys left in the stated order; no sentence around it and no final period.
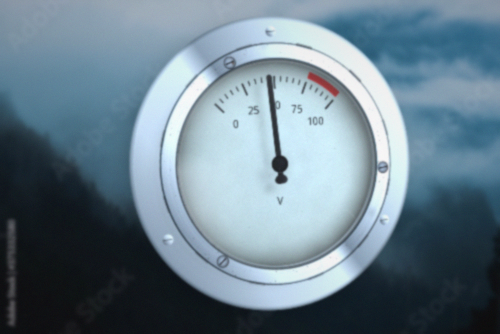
{"value": 45, "unit": "V"}
